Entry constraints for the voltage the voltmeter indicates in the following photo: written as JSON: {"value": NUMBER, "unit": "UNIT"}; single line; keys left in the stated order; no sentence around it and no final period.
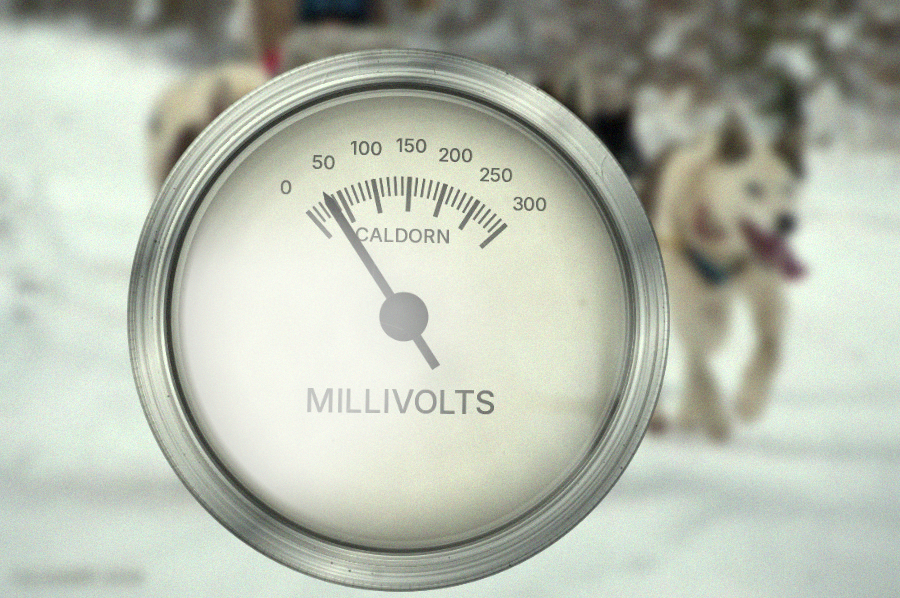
{"value": 30, "unit": "mV"}
